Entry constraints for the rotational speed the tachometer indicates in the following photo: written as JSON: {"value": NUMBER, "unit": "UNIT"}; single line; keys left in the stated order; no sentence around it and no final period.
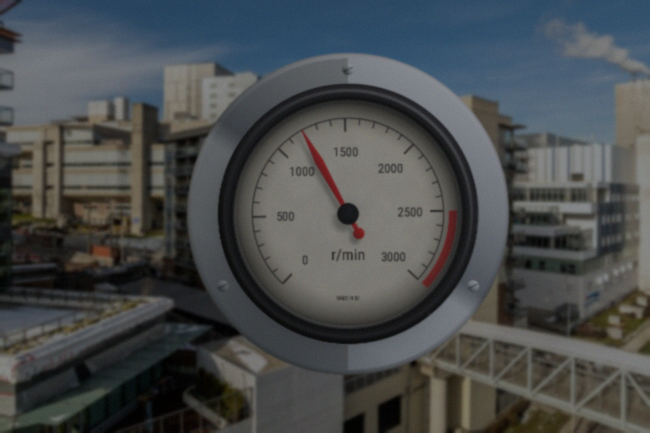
{"value": 1200, "unit": "rpm"}
